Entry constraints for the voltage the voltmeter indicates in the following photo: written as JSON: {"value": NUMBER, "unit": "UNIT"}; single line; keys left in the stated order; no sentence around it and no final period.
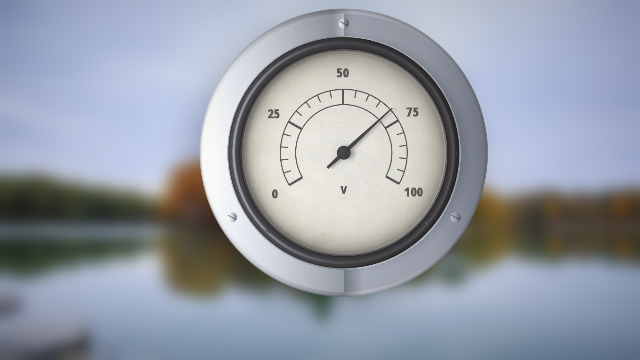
{"value": 70, "unit": "V"}
